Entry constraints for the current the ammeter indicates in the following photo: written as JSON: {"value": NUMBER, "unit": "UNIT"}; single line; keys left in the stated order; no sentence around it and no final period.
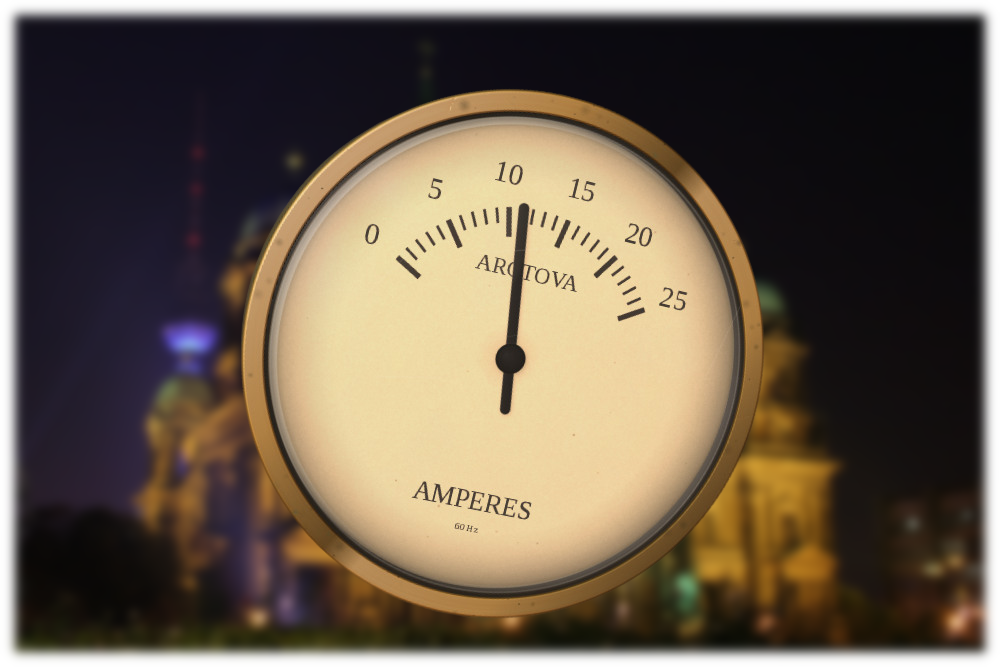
{"value": 11, "unit": "A"}
